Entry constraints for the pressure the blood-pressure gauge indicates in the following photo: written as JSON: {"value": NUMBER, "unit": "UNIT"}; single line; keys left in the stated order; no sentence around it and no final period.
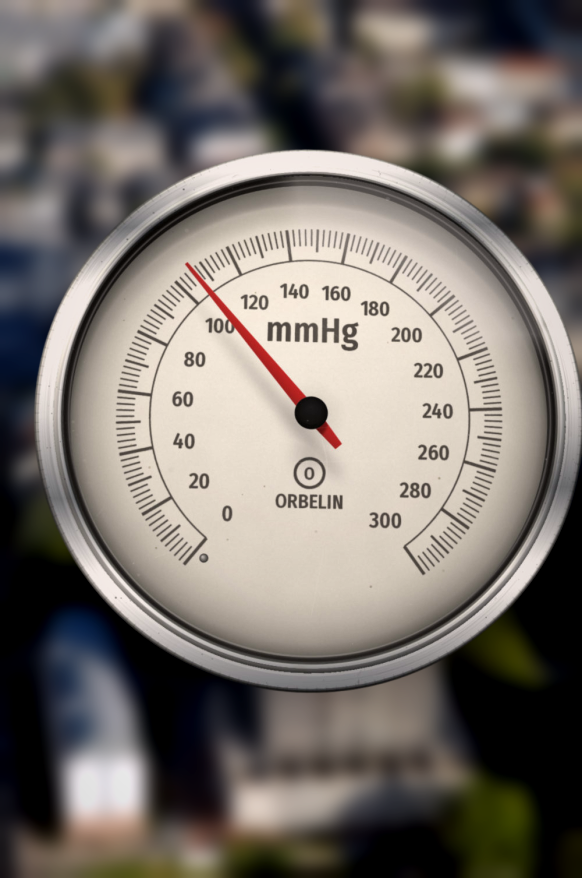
{"value": 106, "unit": "mmHg"}
